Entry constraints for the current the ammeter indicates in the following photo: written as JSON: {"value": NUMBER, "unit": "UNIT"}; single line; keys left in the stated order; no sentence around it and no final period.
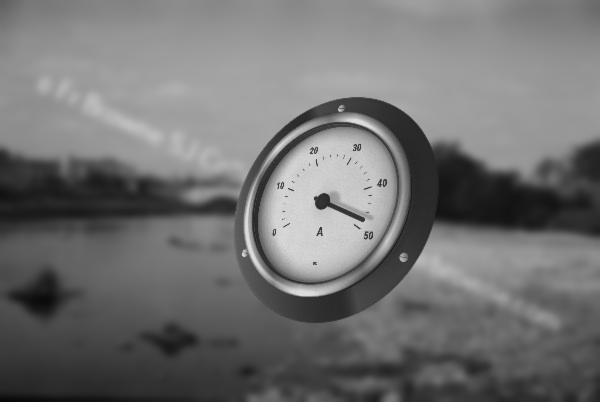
{"value": 48, "unit": "A"}
